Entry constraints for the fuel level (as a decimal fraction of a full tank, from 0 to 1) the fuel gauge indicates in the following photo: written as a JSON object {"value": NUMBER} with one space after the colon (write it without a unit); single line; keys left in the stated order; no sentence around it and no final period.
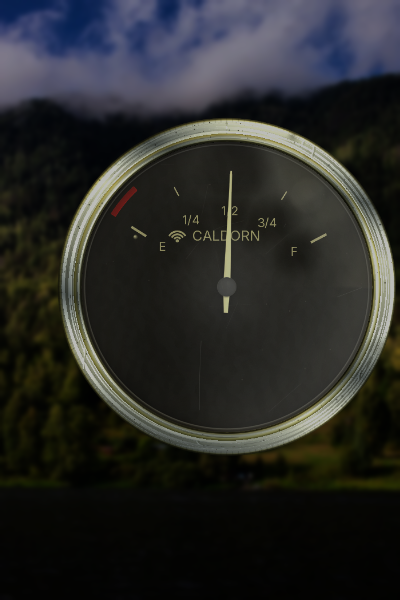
{"value": 0.5}
